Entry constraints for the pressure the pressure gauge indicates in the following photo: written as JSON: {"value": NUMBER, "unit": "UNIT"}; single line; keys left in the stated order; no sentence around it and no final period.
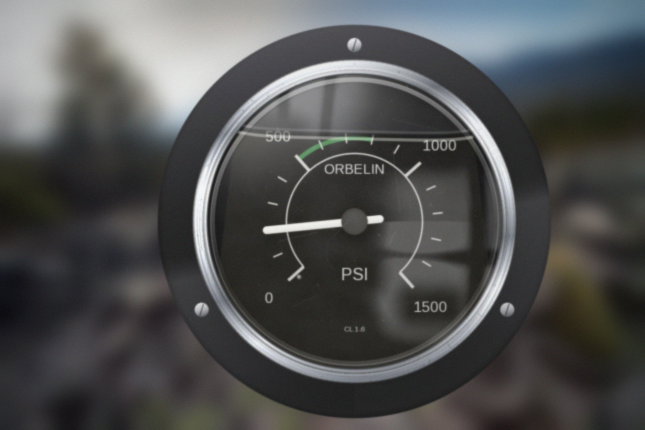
{"value": 200, "unit": "psi"}
